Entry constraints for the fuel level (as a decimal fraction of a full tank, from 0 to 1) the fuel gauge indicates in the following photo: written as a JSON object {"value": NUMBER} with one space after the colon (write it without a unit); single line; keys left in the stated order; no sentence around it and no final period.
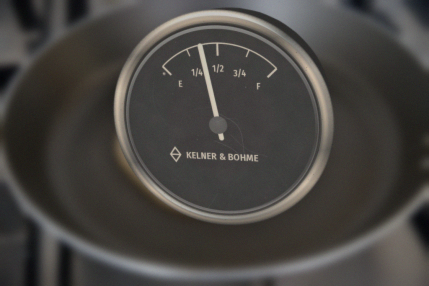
{"value": 0.375}
